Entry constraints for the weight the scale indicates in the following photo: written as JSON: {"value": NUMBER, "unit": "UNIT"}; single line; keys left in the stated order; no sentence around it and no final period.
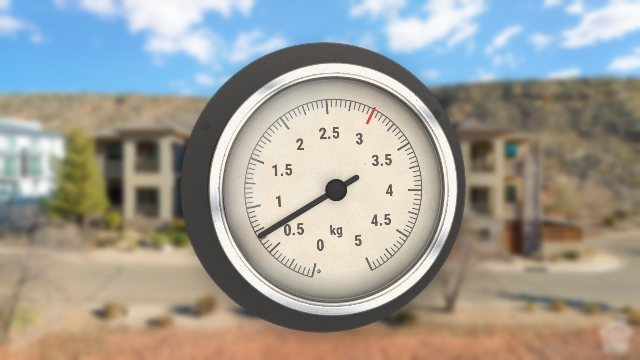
{"value": 0.7, "unit": "kg"}
